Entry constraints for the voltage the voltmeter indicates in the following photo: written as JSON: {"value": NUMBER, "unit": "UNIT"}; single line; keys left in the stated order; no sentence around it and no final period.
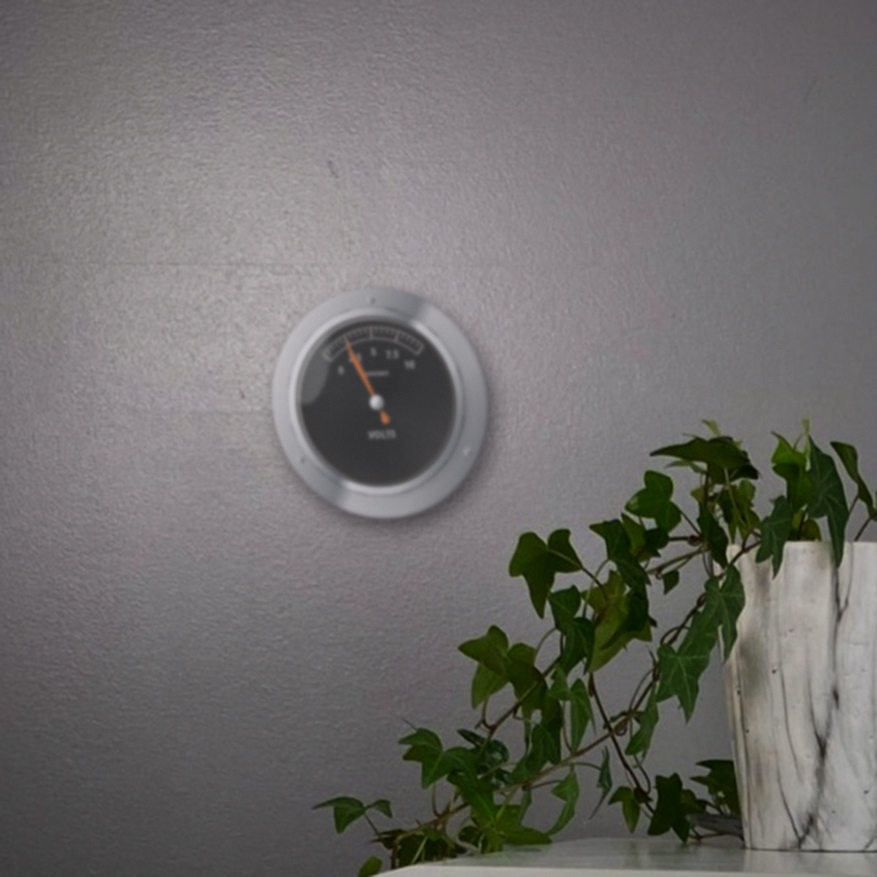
{"value": 2.5, "unit": "V"}
